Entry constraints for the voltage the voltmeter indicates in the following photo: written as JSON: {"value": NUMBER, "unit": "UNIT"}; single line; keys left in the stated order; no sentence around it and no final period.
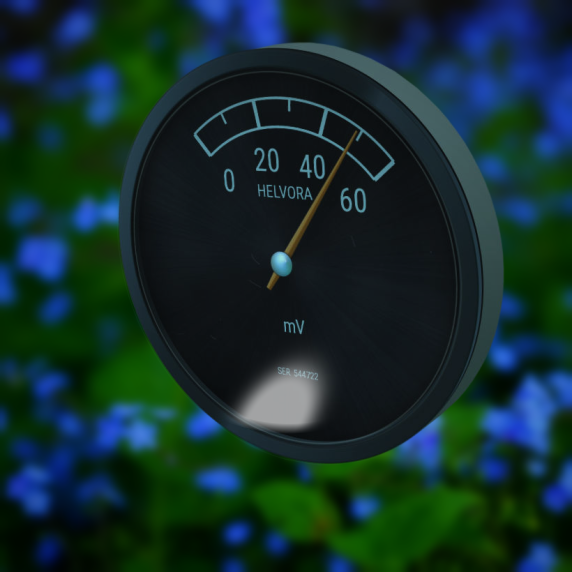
{"value": 50, "unit": "mV"}
